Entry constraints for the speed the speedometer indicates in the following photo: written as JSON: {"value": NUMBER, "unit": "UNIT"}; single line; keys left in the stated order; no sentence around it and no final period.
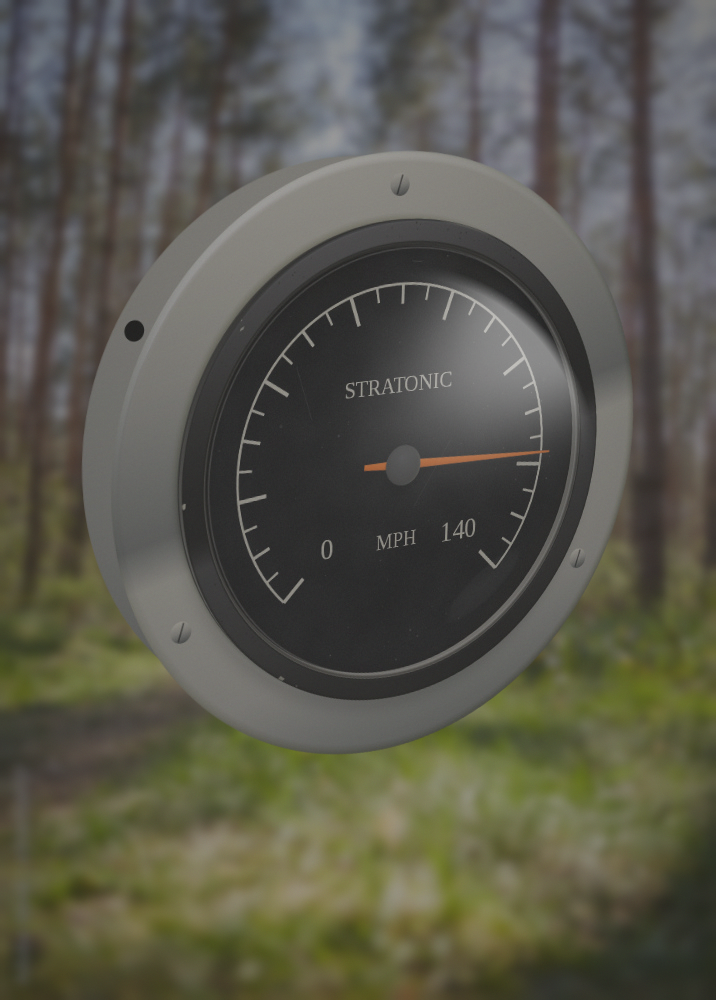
{"value": 117.5, "unit": "mph"}
